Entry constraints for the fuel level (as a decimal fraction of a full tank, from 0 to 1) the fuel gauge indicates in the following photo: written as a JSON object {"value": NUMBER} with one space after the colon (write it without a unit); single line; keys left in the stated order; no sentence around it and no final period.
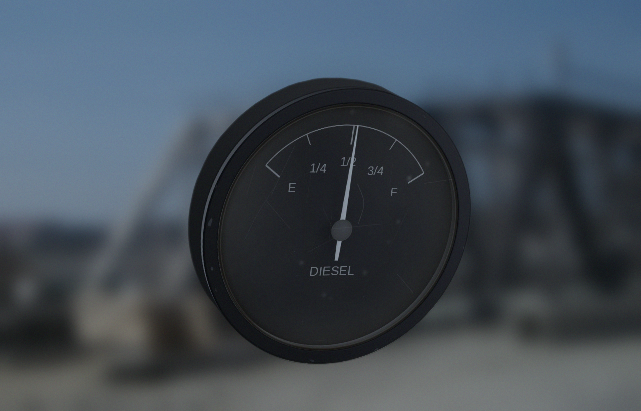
{"value": 0.5}
